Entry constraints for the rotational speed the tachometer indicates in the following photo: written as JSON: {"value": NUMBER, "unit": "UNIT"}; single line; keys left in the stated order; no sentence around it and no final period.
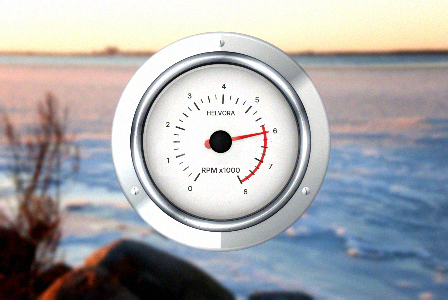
{"value": 6000, "unit": "rpm"}
